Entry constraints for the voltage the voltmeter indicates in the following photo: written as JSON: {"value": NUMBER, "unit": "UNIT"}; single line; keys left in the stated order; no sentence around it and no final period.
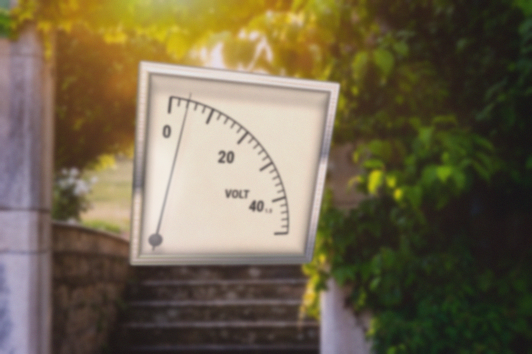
{"value": 4, "unit": "V"}
